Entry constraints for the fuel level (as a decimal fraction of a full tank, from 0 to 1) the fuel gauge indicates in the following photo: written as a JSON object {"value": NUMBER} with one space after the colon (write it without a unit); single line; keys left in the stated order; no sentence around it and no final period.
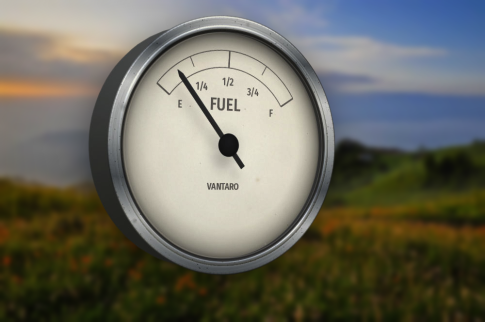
{"value": 0.125}
